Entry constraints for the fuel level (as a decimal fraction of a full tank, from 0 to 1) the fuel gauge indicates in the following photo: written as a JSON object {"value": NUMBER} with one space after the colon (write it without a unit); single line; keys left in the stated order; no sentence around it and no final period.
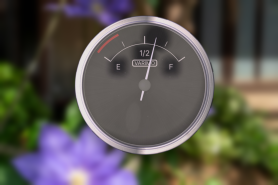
{"value": 0.625}
